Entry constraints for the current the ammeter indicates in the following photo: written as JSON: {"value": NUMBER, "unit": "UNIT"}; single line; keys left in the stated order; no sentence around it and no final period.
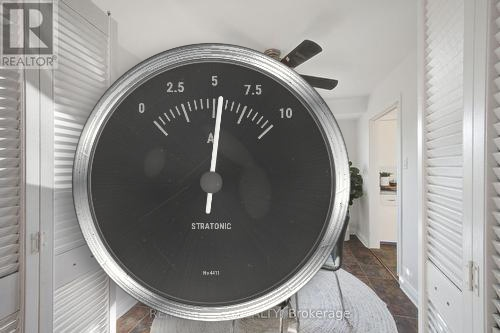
{"value": 5.5, "unit": "A"}
